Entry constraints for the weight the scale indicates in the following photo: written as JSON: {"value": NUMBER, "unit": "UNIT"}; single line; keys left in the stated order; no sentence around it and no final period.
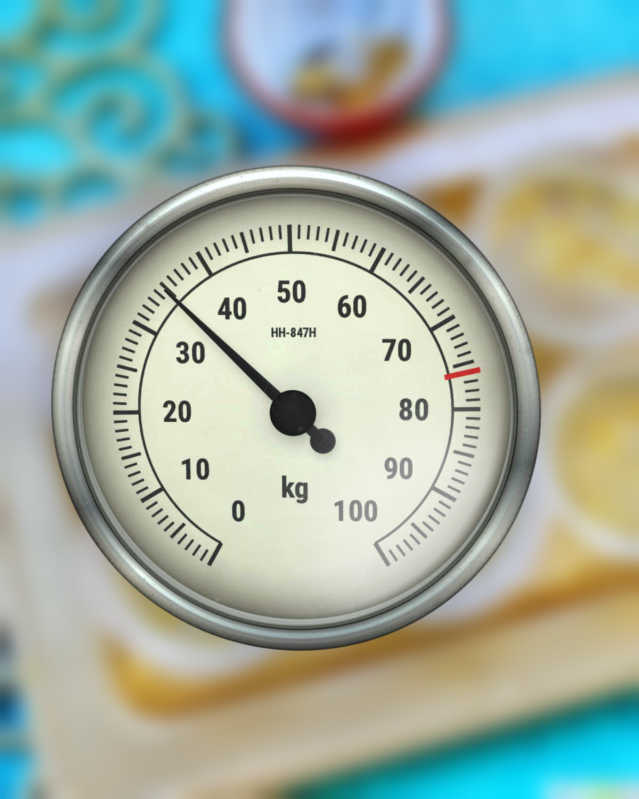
{"value": 35, "unit": "kg"}
